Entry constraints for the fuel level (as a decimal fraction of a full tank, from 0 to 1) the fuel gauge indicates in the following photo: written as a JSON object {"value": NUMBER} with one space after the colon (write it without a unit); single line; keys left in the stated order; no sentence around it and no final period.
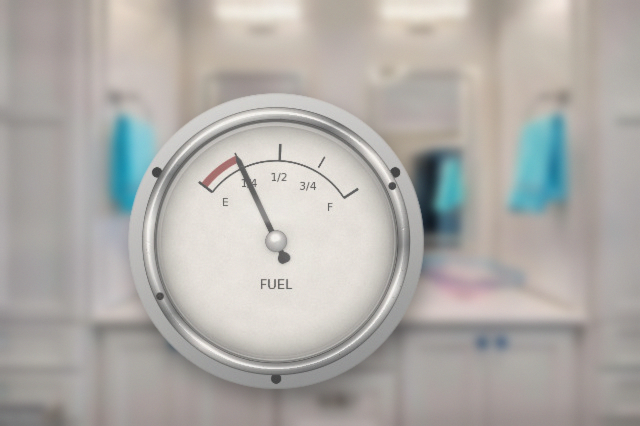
{"value": 0.25}
